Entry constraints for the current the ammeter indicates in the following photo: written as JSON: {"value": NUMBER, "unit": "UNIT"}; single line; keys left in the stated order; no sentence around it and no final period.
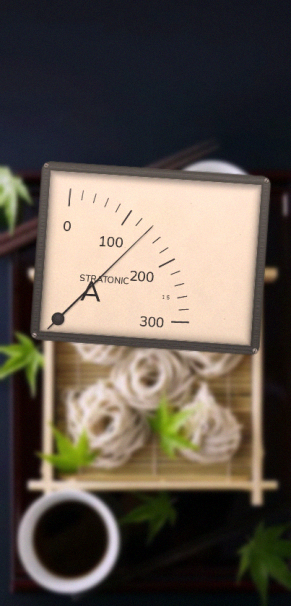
{"value": 140, "unit": "A"}
